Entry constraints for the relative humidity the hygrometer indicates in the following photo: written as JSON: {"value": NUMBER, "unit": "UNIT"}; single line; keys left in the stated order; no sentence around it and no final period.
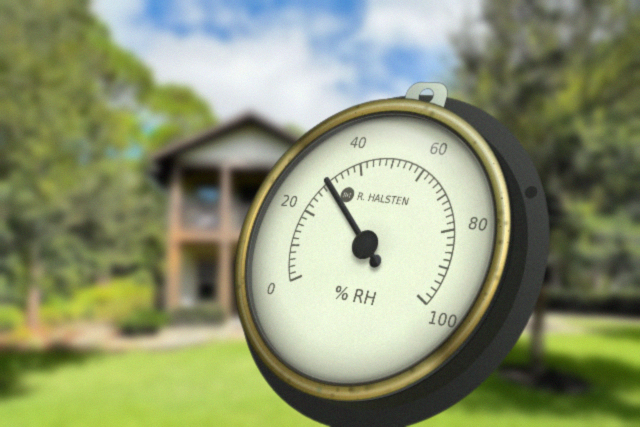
{"value": 30, "unit": "%"}
